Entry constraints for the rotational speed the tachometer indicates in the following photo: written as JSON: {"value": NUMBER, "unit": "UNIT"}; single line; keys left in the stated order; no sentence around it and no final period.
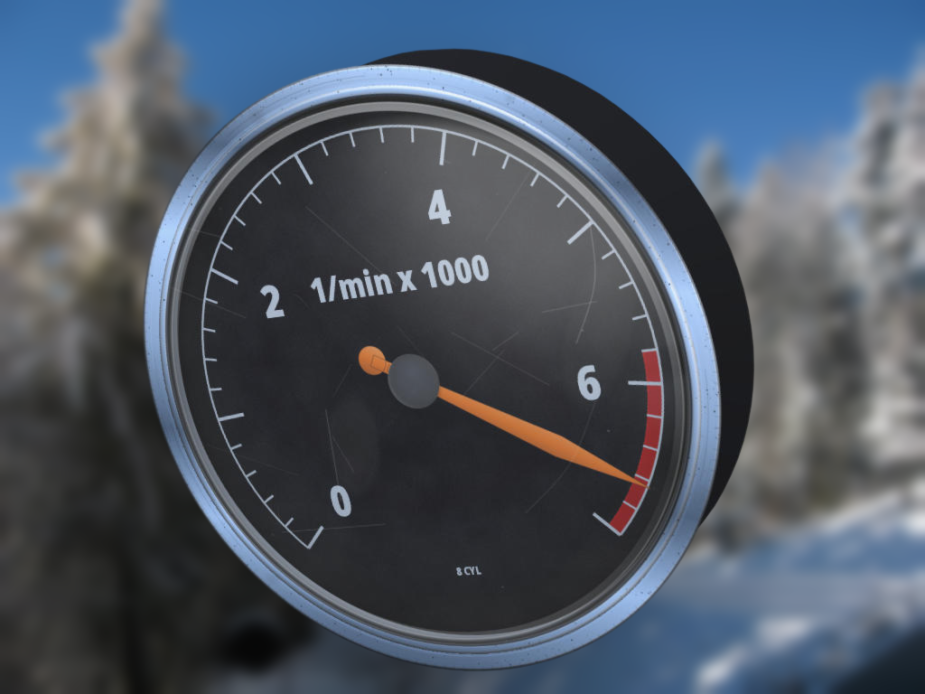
{"value": 6600, "unit": "rpm"}
